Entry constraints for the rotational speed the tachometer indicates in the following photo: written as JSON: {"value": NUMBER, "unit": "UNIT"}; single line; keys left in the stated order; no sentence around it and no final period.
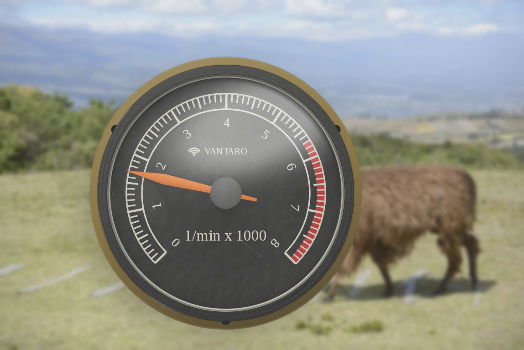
{"value": 1700, "unit": "rpm"}
